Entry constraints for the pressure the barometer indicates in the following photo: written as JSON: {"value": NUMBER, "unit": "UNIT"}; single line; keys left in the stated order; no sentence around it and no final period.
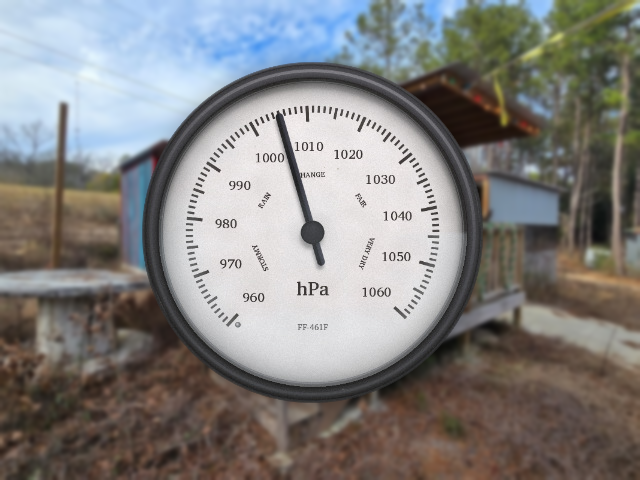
{"value": 1005, "unit": "hPa"}
